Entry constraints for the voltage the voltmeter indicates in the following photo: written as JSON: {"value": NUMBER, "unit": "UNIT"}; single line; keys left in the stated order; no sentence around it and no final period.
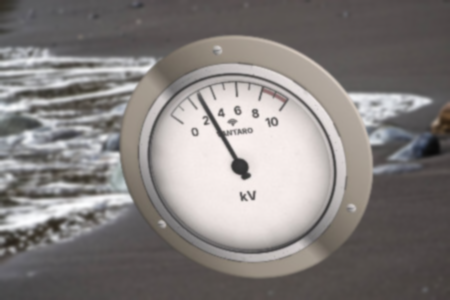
{"value": 3, "unit": "kV"}
